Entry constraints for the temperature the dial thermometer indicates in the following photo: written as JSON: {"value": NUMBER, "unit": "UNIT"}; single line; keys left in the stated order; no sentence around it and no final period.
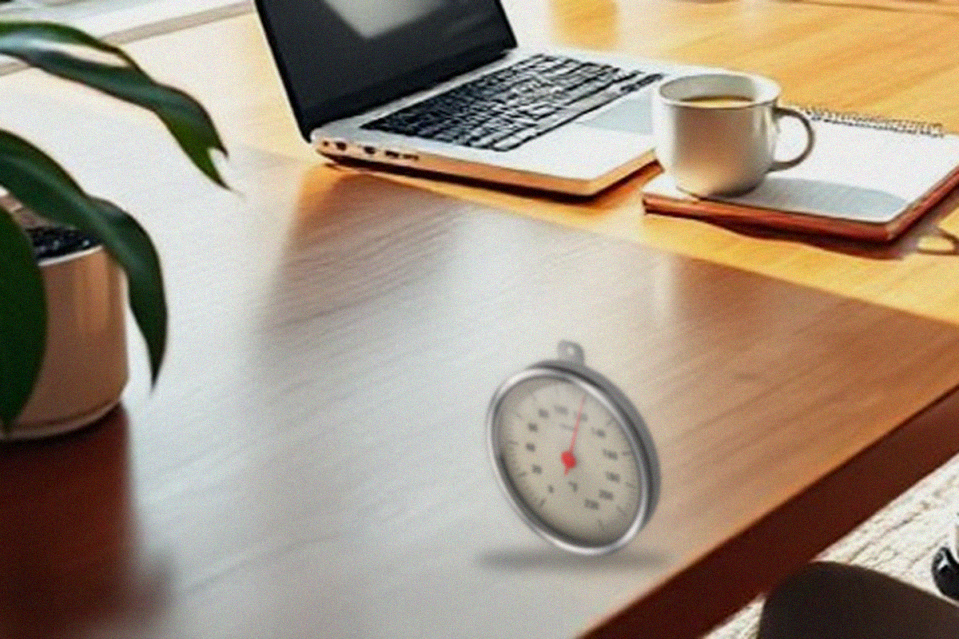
{"value": 120, "unit": "°F"}
